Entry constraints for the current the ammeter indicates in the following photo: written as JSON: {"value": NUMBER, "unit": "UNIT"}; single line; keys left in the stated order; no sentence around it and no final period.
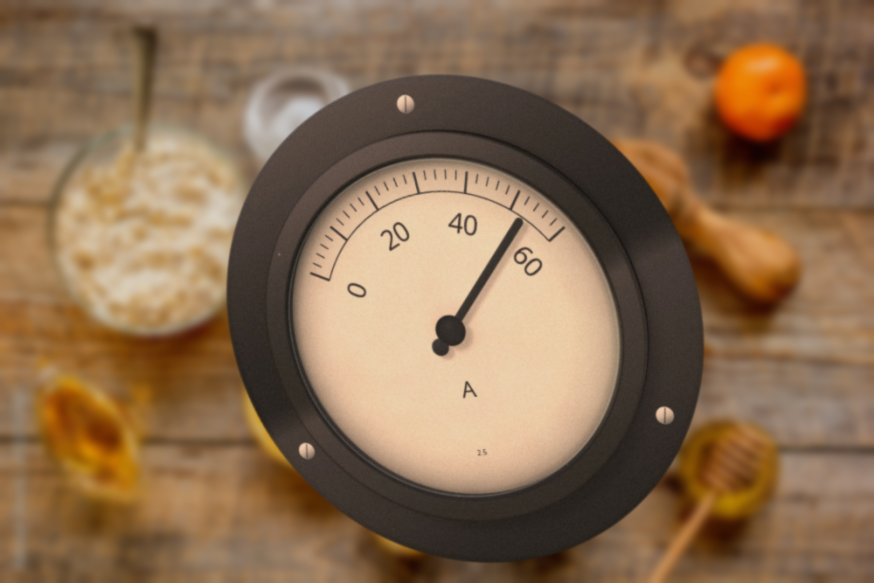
{"value": 53, "unit": "A"}
